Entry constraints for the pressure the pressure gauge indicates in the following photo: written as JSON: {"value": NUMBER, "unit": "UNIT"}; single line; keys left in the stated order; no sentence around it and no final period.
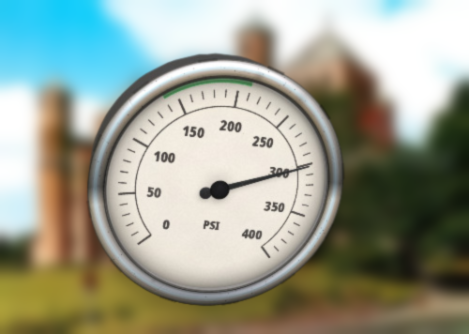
{"value": 300, "unit": "psi"}
